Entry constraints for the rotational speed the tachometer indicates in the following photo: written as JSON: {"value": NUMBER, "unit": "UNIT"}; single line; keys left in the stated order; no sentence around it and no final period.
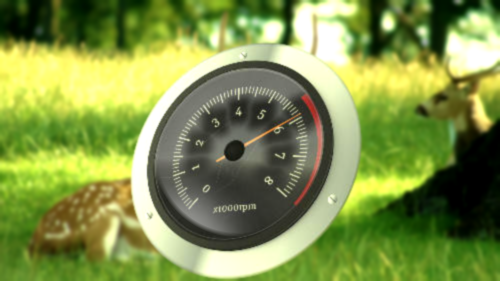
{"value": 6000, "unit": "rpm"}
